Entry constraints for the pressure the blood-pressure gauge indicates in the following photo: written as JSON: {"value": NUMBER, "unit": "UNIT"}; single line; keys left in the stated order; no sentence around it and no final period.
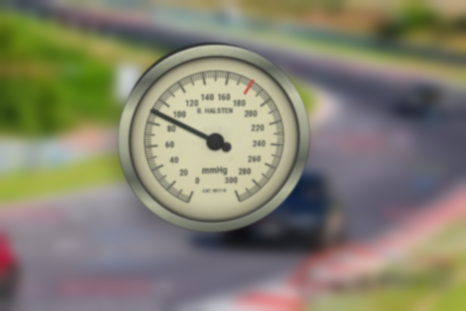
{"value": 90, "unit": "mmHg"}
